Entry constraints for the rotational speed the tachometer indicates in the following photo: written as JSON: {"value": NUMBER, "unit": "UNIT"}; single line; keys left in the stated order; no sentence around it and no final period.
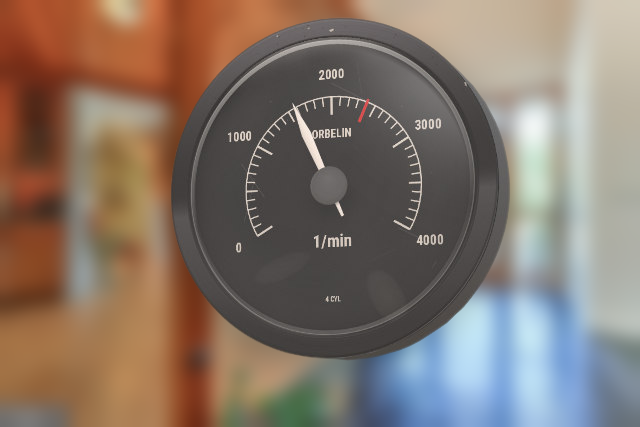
{"value": 1600, "unit": "rpm"}
